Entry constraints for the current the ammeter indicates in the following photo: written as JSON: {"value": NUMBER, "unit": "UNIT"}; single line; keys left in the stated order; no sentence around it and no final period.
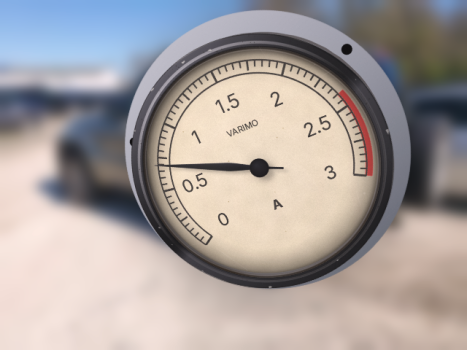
{"value": 0.7, "unit": "A"}
